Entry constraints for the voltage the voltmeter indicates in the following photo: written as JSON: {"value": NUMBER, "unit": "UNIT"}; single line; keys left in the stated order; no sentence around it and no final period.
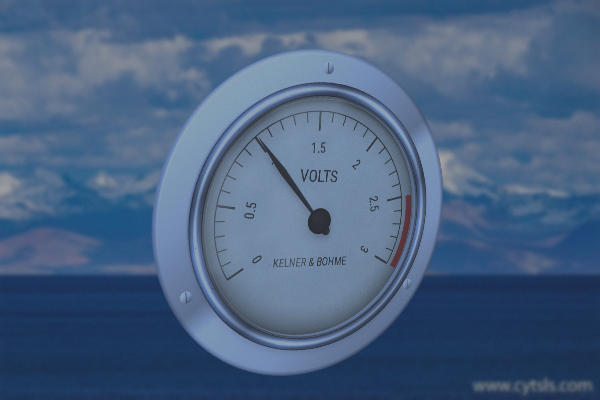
{"value": 1, "unit": "V"}
